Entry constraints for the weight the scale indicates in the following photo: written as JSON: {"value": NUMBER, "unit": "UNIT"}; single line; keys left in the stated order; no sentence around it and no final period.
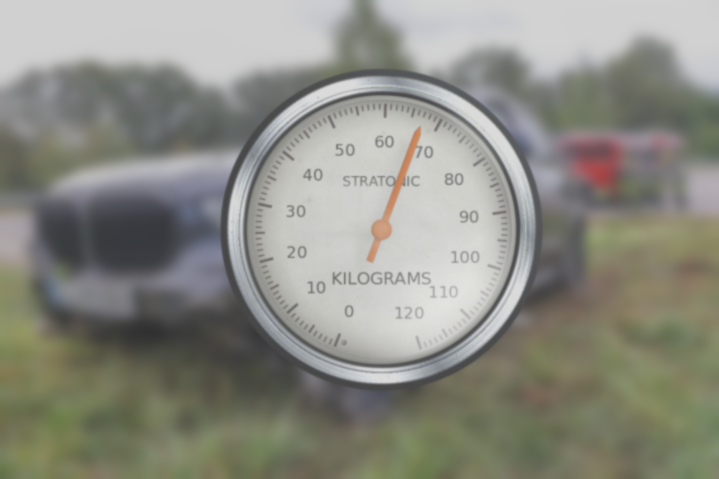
{"value": 67, "unit": "kg"}
